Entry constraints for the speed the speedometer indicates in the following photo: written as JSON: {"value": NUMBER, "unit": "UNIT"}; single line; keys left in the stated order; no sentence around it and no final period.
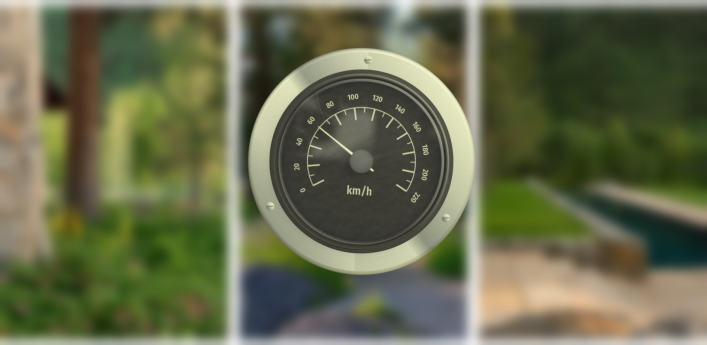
{"value": 60, "unit": "km/h"}
